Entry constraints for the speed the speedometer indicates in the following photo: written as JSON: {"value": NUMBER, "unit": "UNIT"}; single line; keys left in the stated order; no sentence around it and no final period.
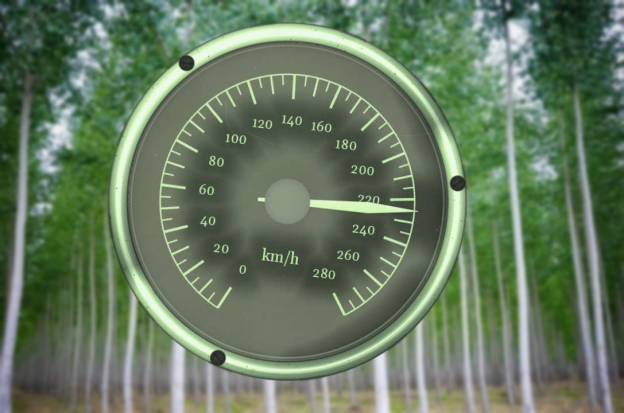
{"value": 225, "unit": "km/h"}
